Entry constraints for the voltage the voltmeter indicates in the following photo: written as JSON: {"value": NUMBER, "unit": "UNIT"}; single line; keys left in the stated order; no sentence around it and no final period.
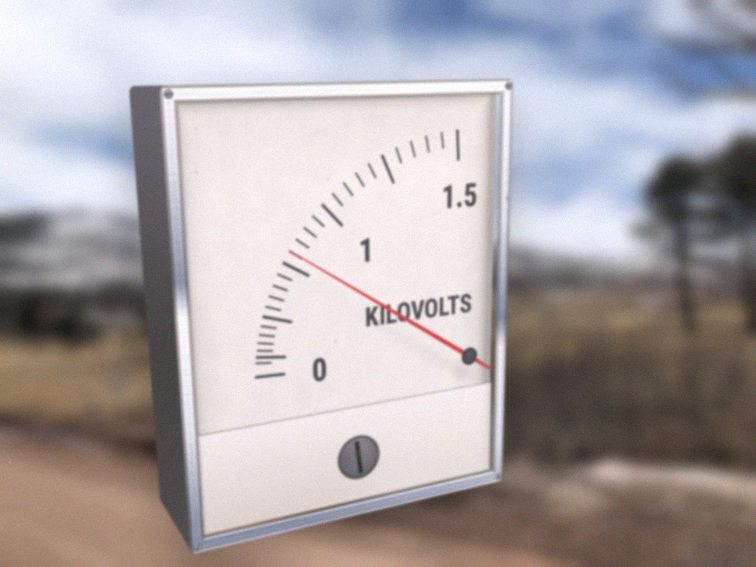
{"value": 0.8, "unit": "kV"}
